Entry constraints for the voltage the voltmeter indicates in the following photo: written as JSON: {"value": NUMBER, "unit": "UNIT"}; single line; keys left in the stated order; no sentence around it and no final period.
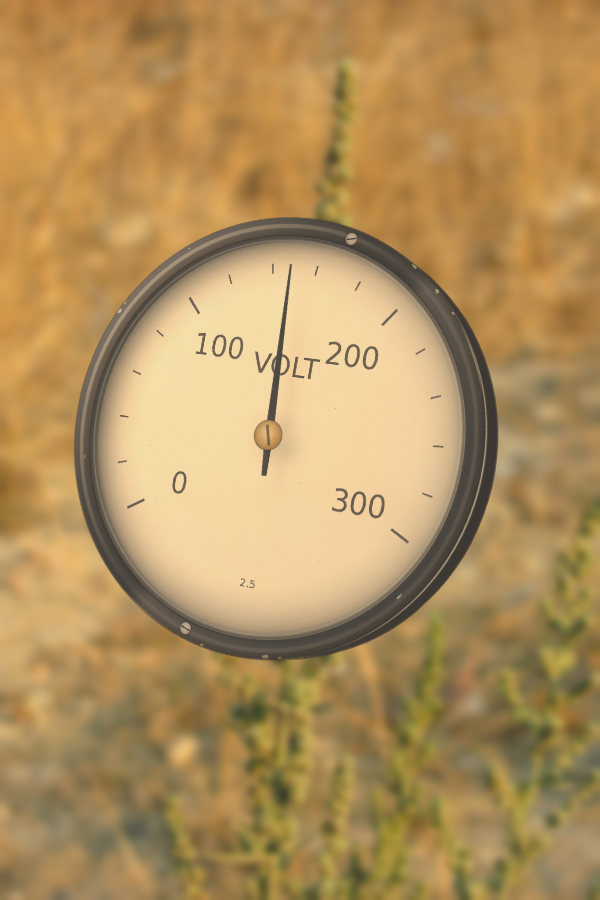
{"value": 150, "unit": "V"}
